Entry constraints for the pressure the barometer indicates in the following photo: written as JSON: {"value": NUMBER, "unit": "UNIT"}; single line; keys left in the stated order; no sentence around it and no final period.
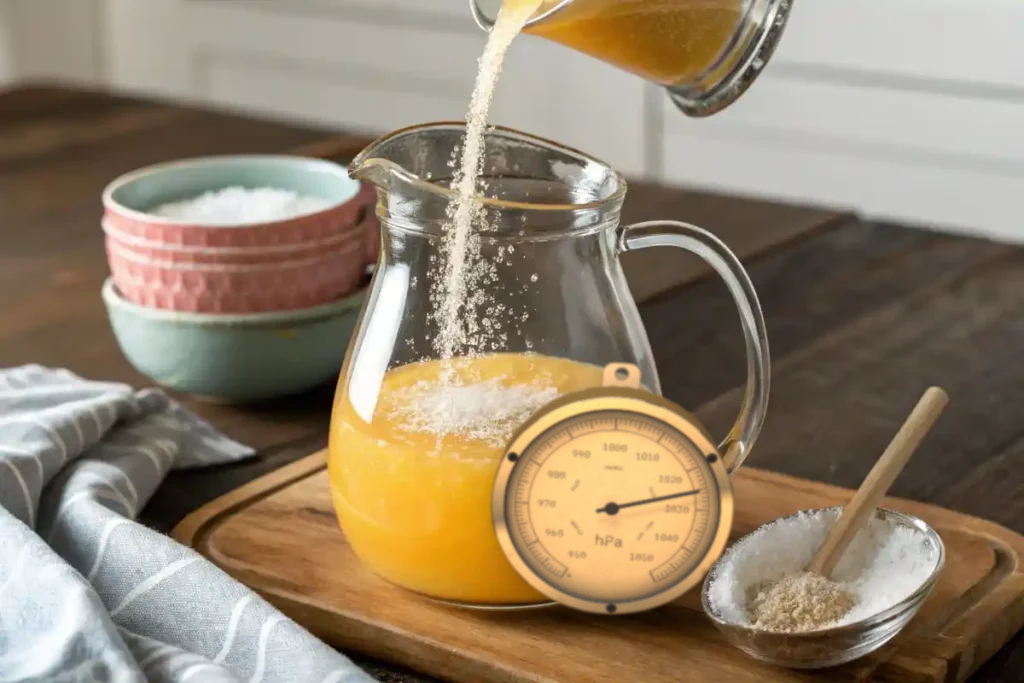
{"value": 1025, "unit": "hPa"}
